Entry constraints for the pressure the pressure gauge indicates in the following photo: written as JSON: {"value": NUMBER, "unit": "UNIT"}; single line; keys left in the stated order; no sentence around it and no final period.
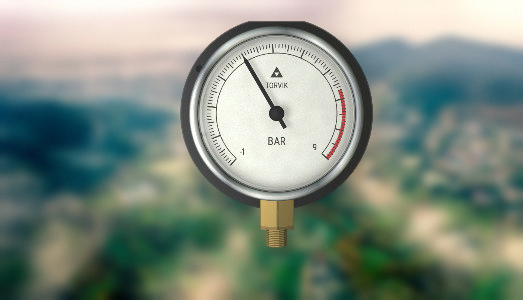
{"value": 3, "unit": "bar"}
